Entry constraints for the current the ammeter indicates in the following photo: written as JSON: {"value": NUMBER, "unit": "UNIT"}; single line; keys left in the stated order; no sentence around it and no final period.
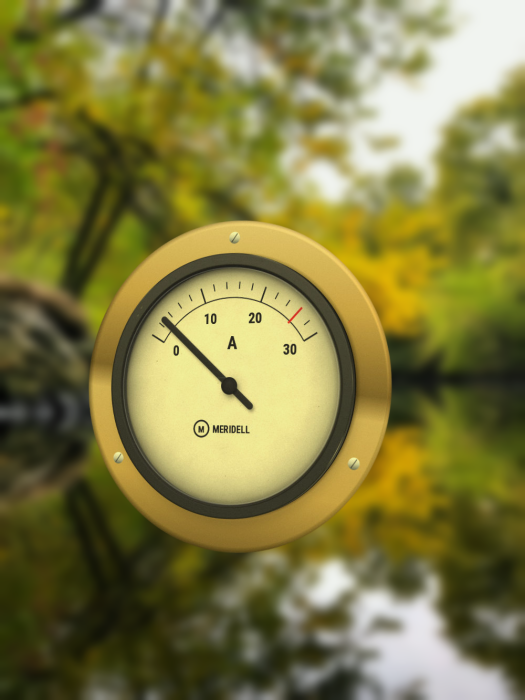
{"value": 3, "unit": "A"}
